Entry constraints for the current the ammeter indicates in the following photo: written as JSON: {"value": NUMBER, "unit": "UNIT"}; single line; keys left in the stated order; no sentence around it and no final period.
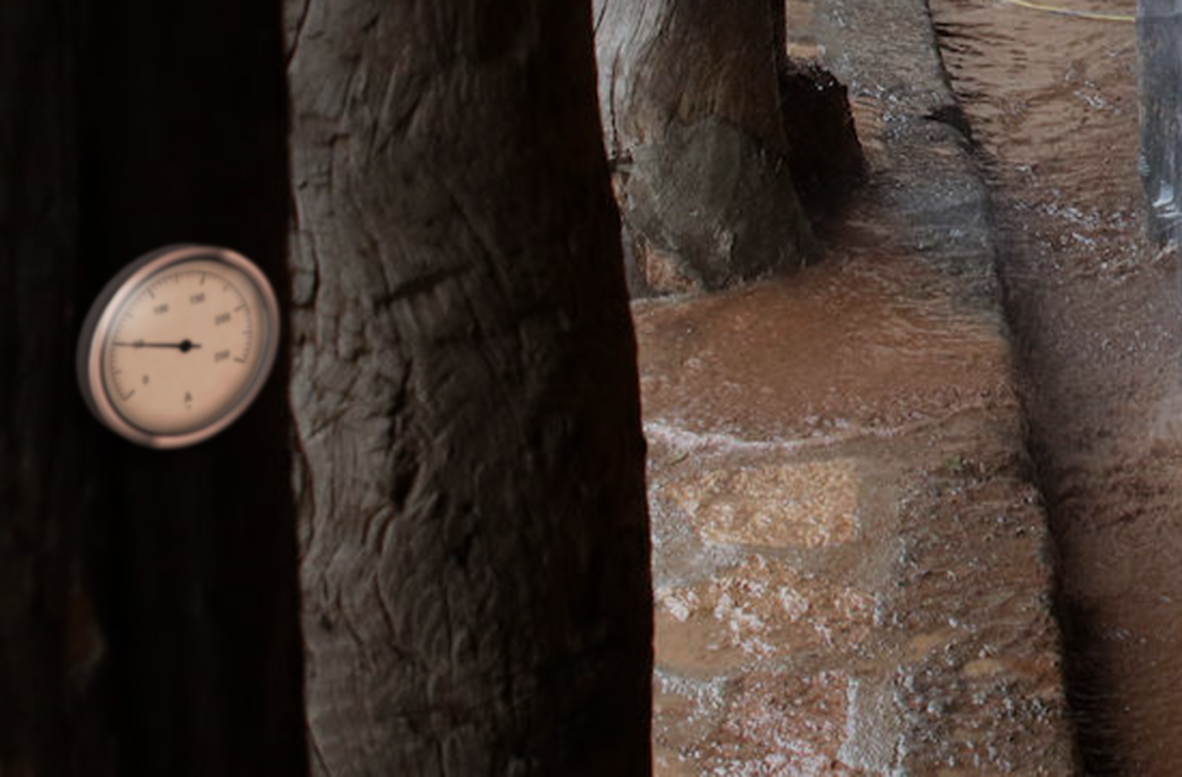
{"value": 50, "unit": "A"}
